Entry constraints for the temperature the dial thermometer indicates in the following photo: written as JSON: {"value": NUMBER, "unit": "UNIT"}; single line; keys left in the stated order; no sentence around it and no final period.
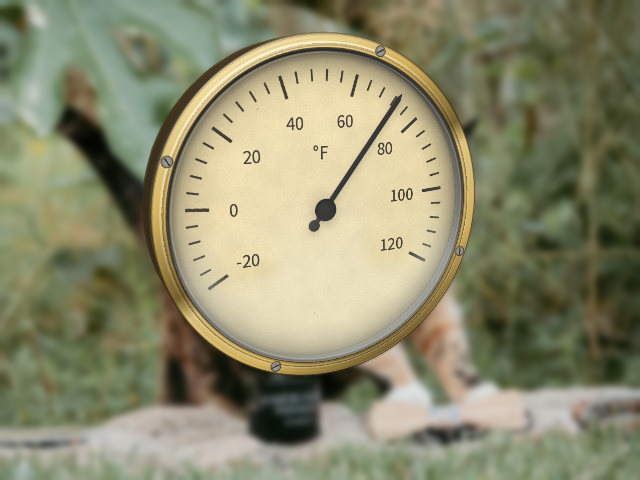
{"value": 72, "unit": "°F"}
